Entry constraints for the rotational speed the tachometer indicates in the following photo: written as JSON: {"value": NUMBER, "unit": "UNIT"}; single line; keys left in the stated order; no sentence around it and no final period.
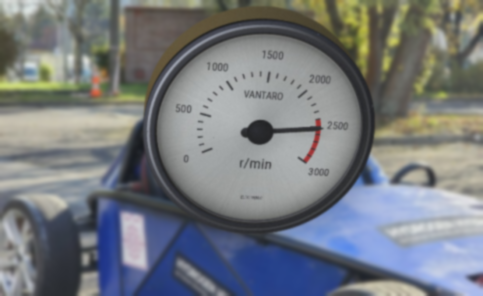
{"value": 2500, "unit": "rpm"}
